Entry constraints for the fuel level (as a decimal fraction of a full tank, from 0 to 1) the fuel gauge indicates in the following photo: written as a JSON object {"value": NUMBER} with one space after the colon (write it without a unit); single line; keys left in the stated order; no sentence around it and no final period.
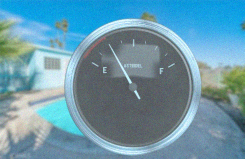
{"value": 0.25}
